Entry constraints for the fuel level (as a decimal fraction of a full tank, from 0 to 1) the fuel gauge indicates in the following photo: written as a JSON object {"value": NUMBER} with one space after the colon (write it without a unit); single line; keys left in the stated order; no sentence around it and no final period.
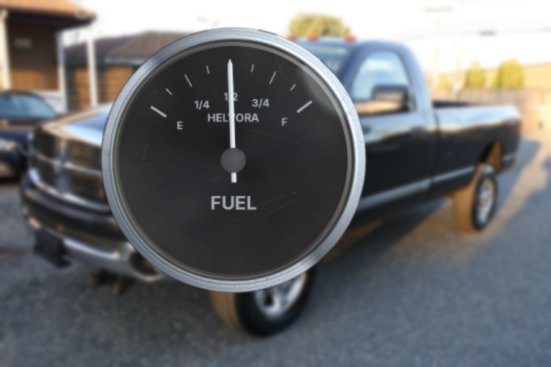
{"value": 0.5}
